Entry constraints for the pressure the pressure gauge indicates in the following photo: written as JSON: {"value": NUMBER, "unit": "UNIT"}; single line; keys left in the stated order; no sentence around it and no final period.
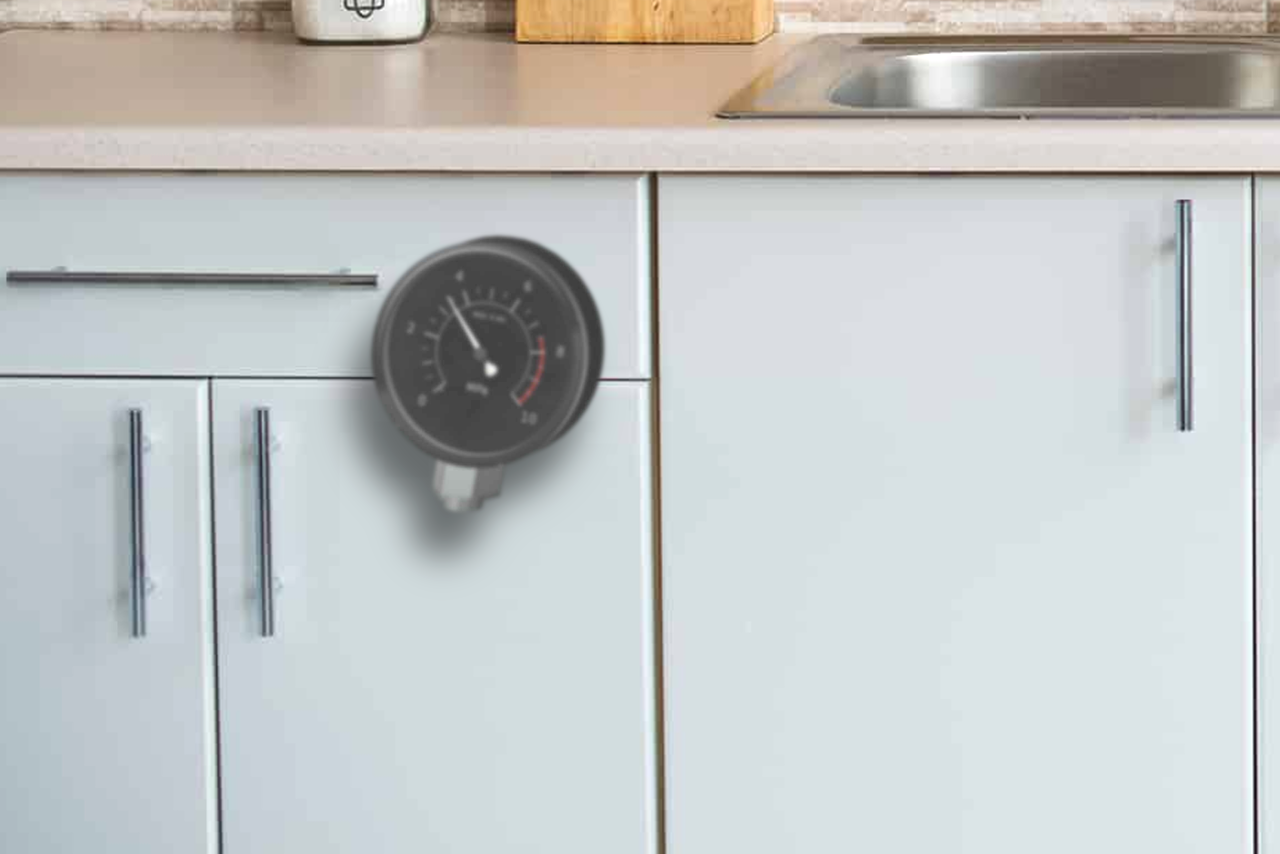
{"value": 3.5, "unit": "MPa"}
